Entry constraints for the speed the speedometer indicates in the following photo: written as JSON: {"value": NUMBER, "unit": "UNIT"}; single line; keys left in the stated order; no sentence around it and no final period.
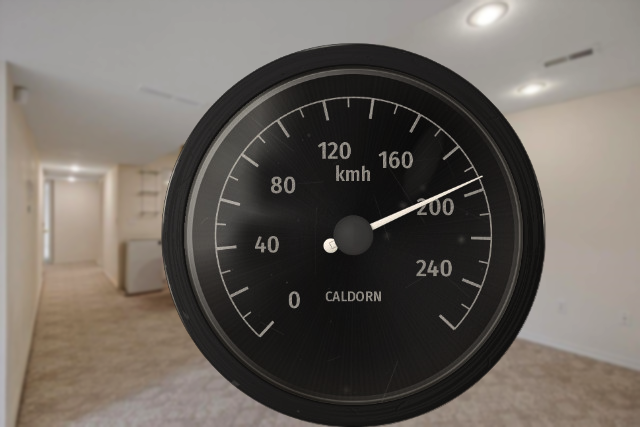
{"value": 195, "unit": "km/h"}
